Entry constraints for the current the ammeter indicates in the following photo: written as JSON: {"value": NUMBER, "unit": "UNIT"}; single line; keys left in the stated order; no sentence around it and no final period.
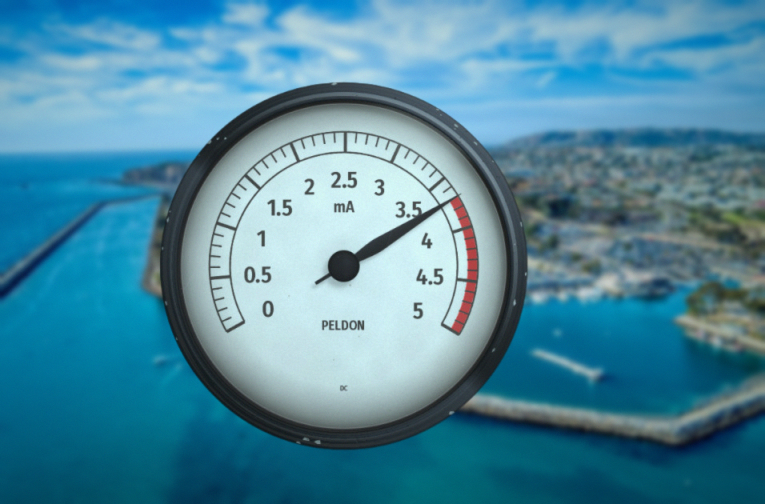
{"value": 3.7, "unit": "mA"}
